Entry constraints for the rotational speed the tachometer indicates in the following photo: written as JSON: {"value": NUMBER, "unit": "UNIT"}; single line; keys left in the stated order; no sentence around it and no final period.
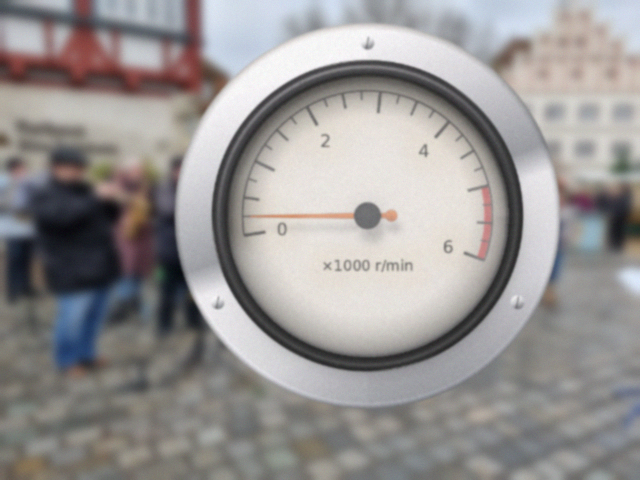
{"value": 250, "unit": "rpm"}
